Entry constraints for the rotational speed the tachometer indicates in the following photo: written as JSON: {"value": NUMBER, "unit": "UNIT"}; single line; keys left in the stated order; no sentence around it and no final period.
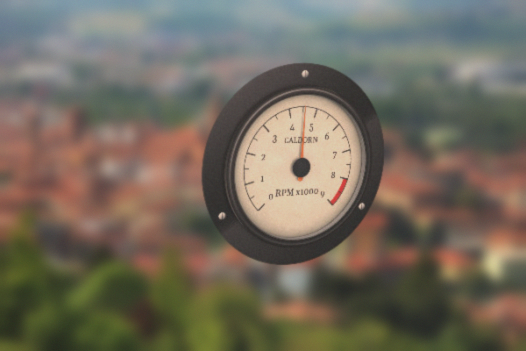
{"value": 4500, "unit": "rpm"}
